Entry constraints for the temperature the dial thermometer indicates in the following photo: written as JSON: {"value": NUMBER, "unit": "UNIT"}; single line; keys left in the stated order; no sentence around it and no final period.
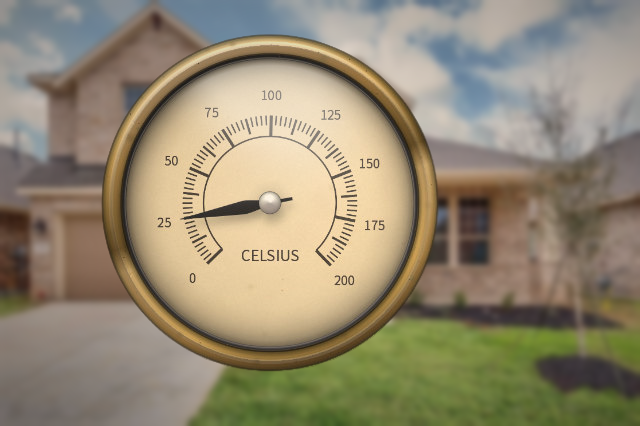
{"value": 25, "unit": "°C"}
